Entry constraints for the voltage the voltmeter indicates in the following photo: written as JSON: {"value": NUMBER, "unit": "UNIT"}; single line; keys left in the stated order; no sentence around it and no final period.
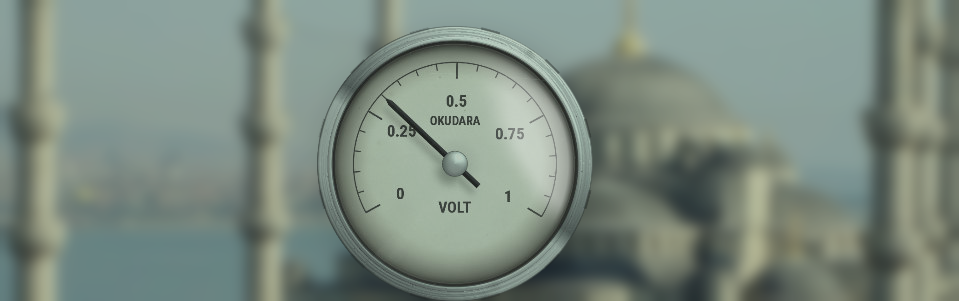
{"value": 0.3, "unit": "V"}
